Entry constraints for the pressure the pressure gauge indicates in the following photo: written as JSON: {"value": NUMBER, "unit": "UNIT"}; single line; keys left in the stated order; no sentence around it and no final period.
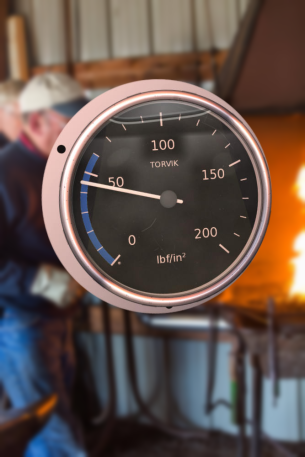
{"value": 45, "unit": "psi"}
